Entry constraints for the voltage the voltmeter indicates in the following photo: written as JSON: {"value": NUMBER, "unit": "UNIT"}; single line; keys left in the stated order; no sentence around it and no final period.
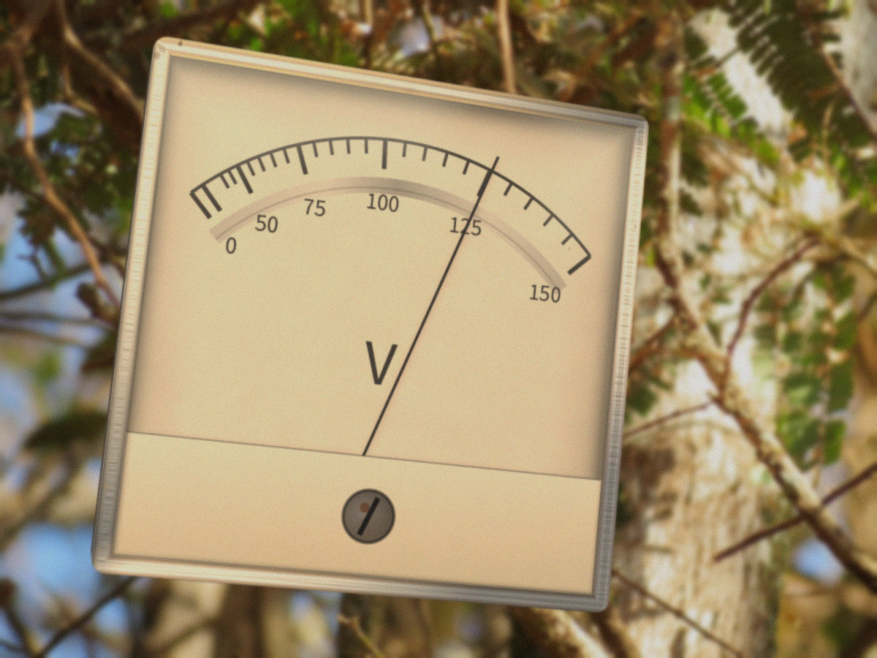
{"value": 125, "unit": "V"}
